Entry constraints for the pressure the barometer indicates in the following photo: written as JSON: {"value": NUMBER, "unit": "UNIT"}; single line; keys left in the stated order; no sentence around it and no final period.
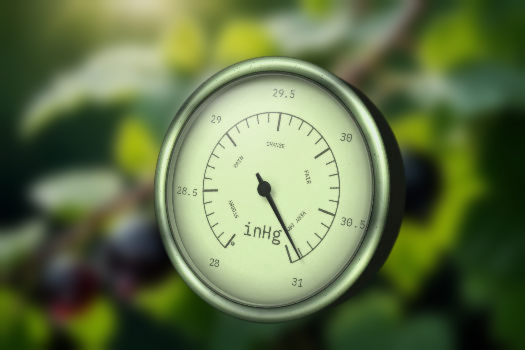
{"value": 30.9, "unit": "inHg"}
